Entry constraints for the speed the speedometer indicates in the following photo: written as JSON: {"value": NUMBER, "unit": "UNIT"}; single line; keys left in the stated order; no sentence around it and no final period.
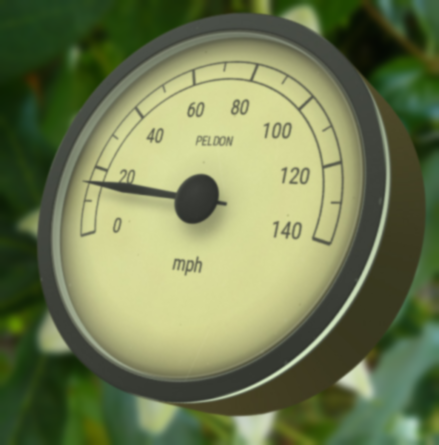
{"value": 15, "unit": "mph"}
